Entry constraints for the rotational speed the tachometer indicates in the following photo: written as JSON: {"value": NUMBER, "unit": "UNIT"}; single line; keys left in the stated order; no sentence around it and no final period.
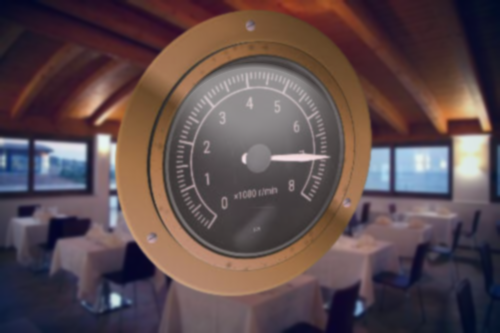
{"value": 7000, "unit": "rpm"}
